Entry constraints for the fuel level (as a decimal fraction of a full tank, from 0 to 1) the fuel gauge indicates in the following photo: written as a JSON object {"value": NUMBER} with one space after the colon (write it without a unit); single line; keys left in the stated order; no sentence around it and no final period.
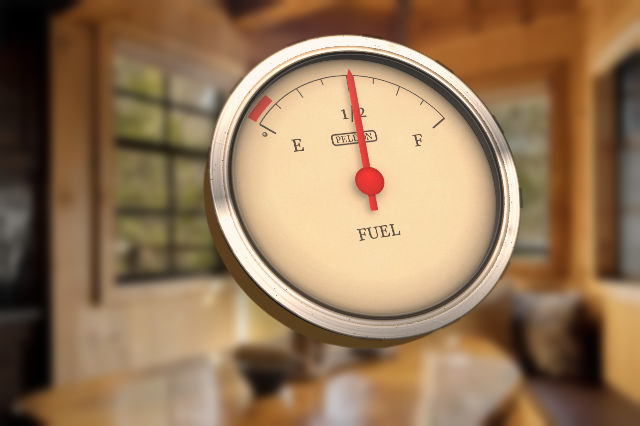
{"value": 0.5}
